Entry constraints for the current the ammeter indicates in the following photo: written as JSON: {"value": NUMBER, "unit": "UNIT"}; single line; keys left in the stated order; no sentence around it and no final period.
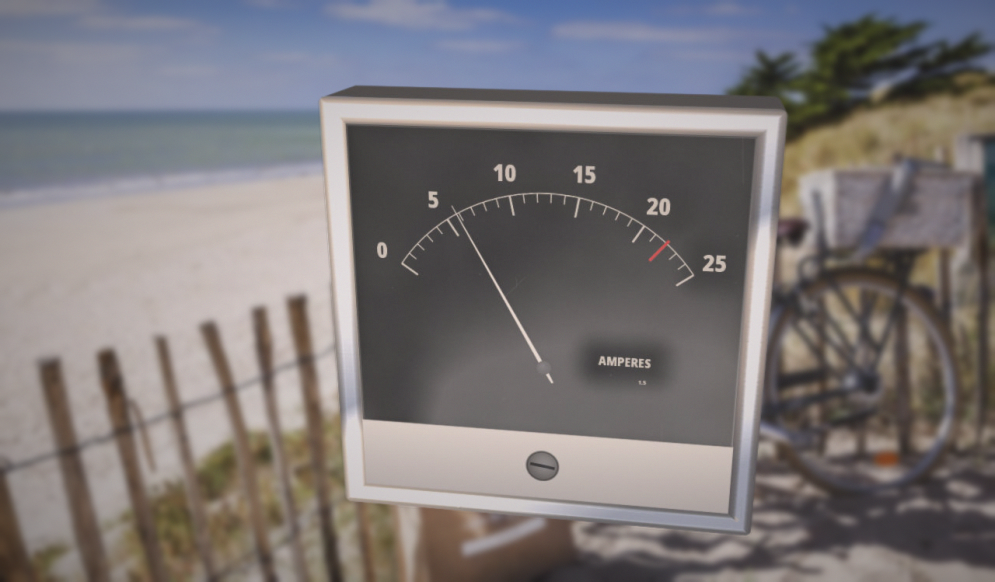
{"value": 6, "unit": "A"}
